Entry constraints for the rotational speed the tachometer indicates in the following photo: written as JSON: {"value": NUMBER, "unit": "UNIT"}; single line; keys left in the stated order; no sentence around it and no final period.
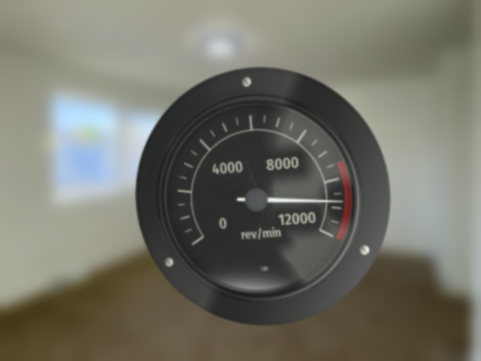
{"value": 10750, "unit": "rpm"}
